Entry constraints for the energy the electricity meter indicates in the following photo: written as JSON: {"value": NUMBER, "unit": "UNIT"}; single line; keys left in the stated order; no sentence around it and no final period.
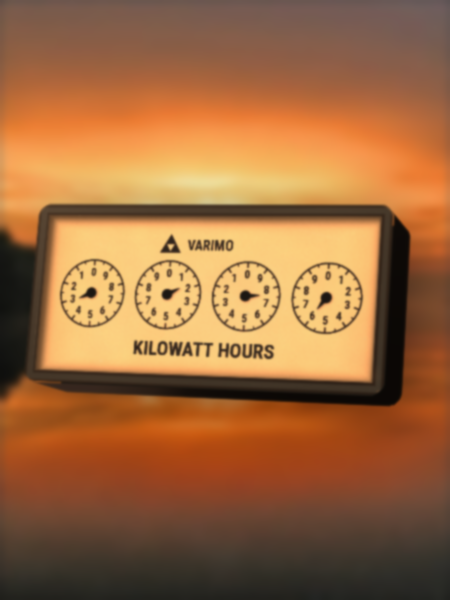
{"value": 3176, "unit": "kWh"}
